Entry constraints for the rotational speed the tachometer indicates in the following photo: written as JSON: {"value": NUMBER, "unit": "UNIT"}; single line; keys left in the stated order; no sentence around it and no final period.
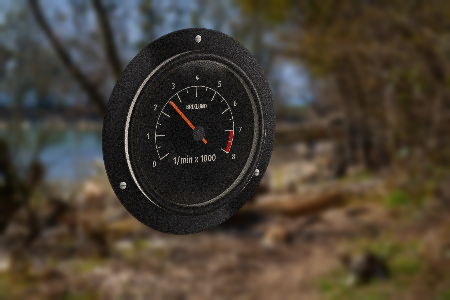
{"value": 2500, "unit": "rpm"}
